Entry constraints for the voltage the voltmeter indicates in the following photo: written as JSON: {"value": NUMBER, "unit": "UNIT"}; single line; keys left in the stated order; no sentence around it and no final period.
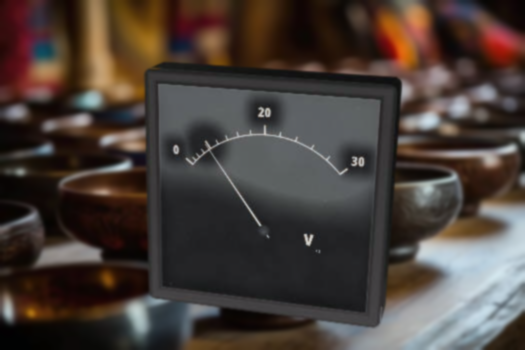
{"value": 10, "unit": "V"}
